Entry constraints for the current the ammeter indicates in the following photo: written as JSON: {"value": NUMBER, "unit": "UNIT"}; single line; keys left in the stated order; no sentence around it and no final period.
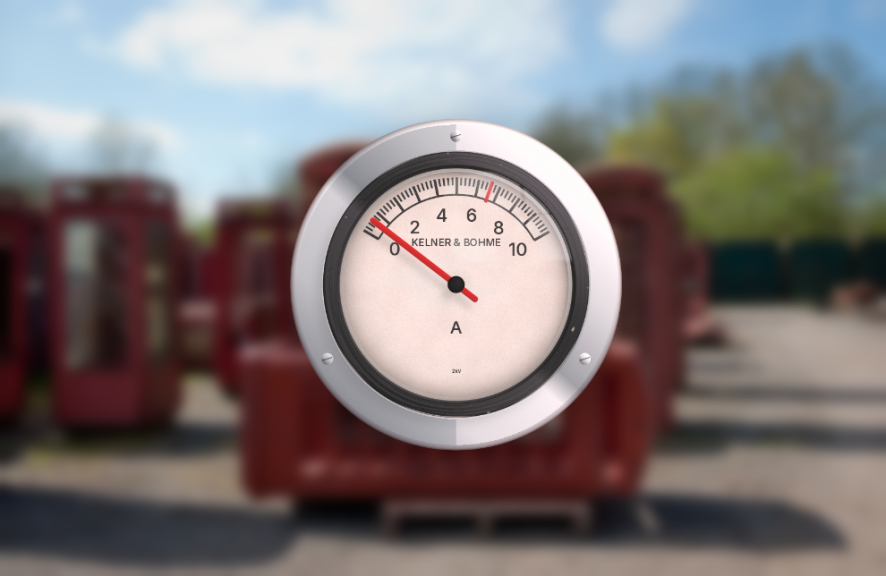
{"value": 0.6, "unit": "A"}
